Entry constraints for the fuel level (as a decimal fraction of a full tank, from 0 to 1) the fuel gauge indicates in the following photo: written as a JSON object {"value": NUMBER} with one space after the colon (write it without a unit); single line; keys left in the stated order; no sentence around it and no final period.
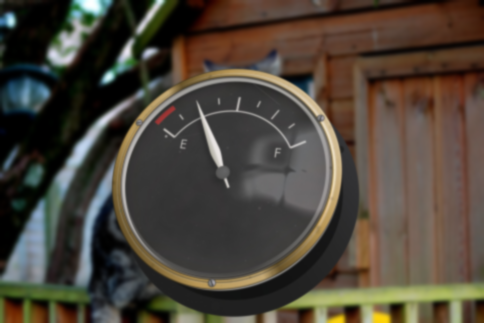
{"value": 0.25}
